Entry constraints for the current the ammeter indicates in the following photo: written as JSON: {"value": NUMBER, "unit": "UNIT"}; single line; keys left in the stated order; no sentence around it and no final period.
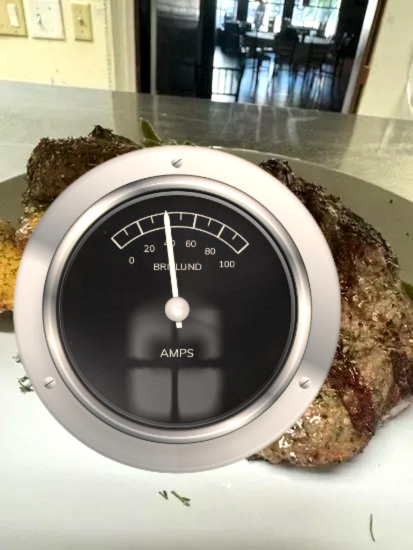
{"value": 40, "unit": "A"}
